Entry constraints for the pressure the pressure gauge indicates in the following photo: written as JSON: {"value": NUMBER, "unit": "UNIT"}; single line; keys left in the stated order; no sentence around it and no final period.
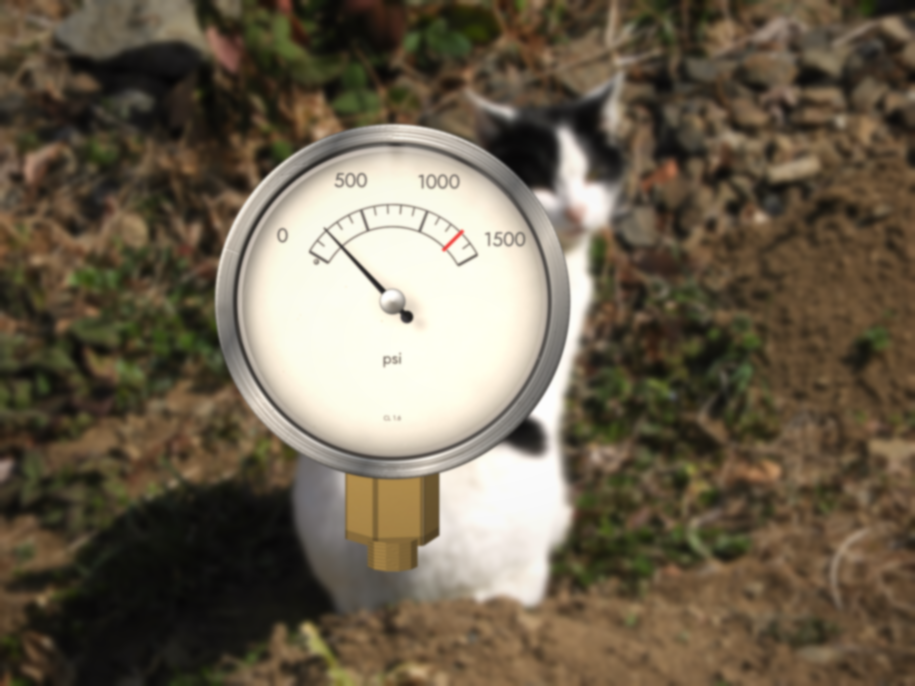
{"value": 200, "unit": "psi"}
